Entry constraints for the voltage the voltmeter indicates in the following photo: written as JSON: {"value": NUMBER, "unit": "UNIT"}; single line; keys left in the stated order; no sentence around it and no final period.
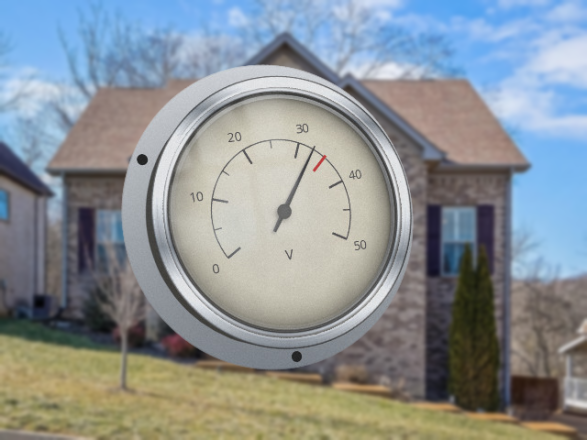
{"value": 32.5, "unit": "V"}
